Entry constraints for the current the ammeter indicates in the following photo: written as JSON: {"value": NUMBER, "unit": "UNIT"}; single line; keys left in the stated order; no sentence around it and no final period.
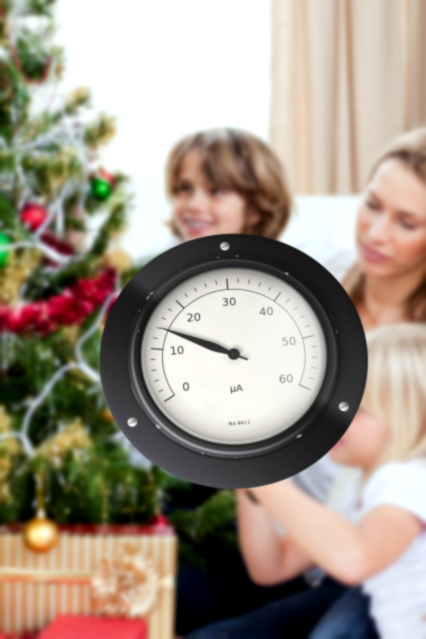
{"value": 14, "unit": "µA"}
